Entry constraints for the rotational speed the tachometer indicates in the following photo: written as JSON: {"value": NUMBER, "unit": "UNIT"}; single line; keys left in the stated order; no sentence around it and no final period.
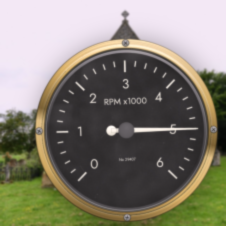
{"value": 5000, "unit": "rpm"}
